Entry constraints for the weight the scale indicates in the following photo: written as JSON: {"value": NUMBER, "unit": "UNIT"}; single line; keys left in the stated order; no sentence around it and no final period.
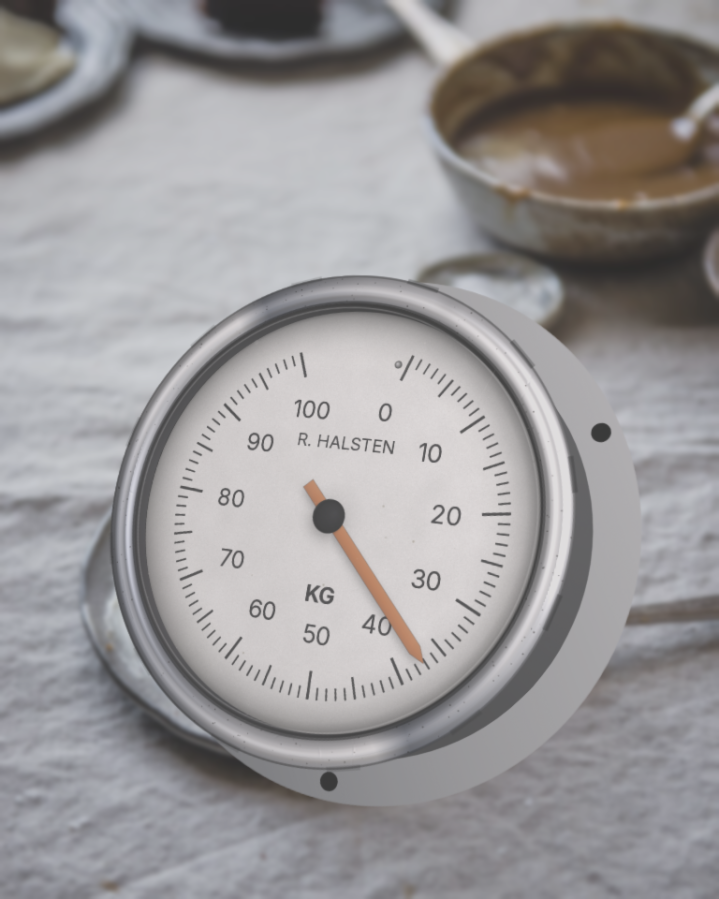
{"value": 37, "unit": "kg"}
